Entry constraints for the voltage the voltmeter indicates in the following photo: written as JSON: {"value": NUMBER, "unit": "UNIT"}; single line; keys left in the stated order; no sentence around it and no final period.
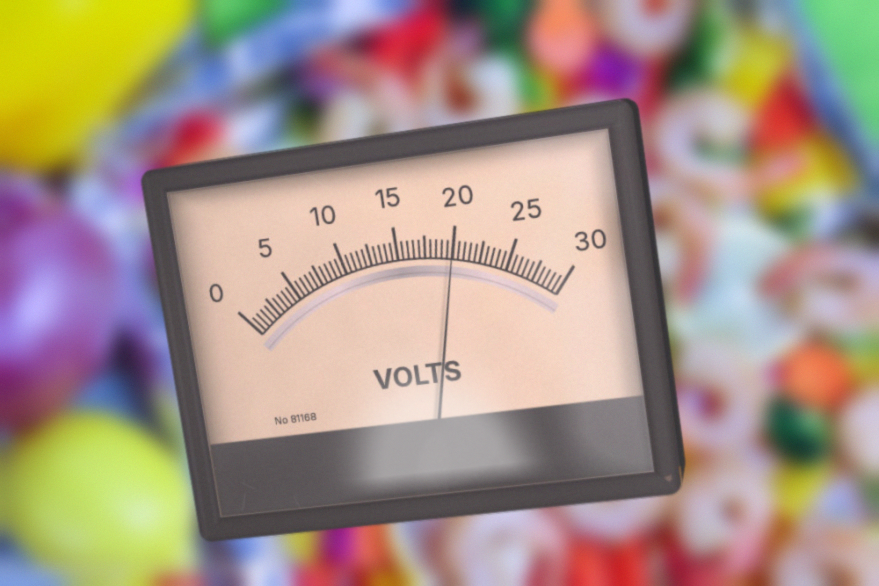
{"value": 20, "unit": "V"}
